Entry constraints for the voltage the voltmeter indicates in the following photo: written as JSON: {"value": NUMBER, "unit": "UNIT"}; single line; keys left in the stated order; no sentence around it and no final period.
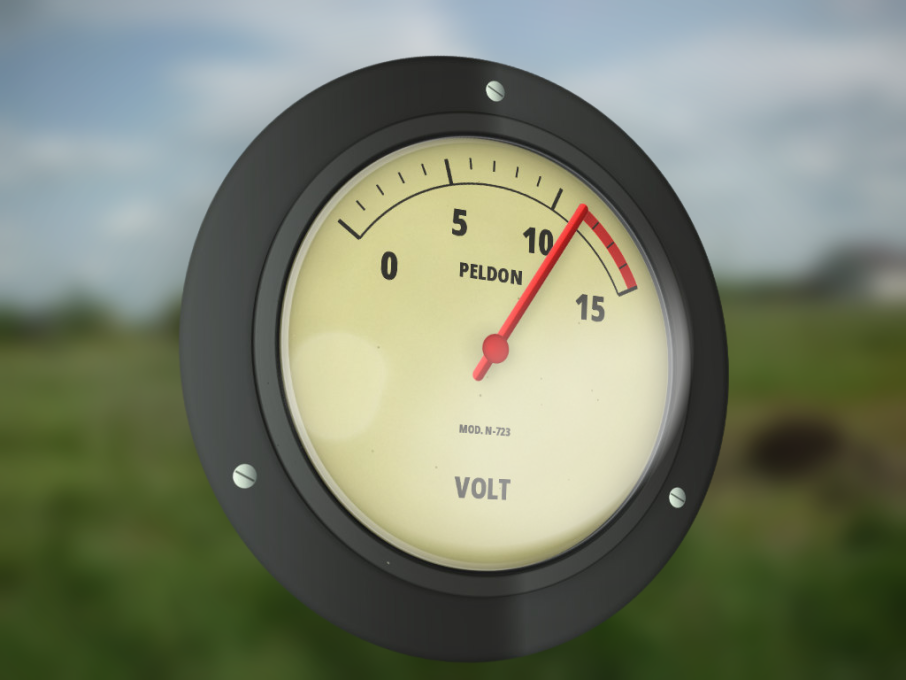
{"value": 11, "unit": "V"}
